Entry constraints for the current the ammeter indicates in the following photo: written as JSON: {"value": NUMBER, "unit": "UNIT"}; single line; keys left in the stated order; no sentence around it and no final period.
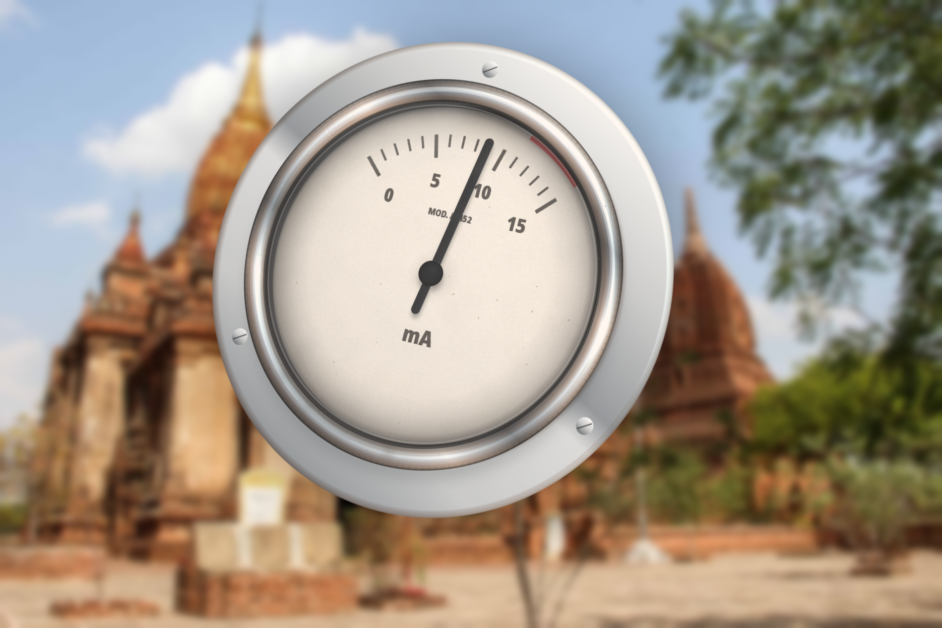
{"value": 9, "unit": "mA"}
